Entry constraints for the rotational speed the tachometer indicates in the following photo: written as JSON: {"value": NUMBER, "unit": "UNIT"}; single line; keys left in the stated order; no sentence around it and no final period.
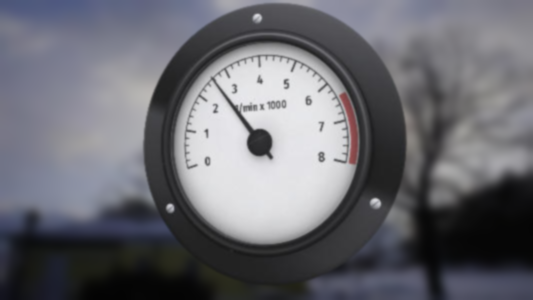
{"value": 2600, "unit": "rpm"}
